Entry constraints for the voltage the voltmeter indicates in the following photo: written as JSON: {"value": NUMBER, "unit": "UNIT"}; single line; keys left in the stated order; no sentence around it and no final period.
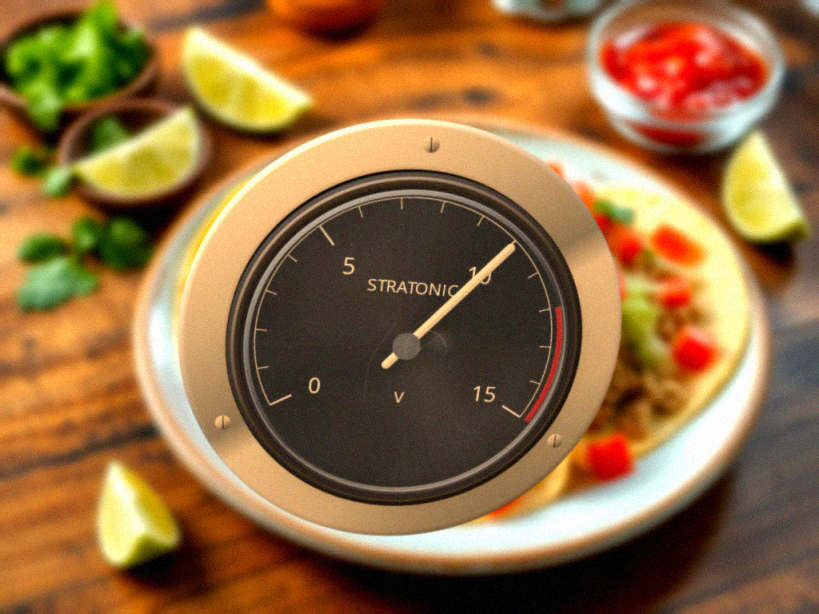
{"value": 10, "unit": "V"}
